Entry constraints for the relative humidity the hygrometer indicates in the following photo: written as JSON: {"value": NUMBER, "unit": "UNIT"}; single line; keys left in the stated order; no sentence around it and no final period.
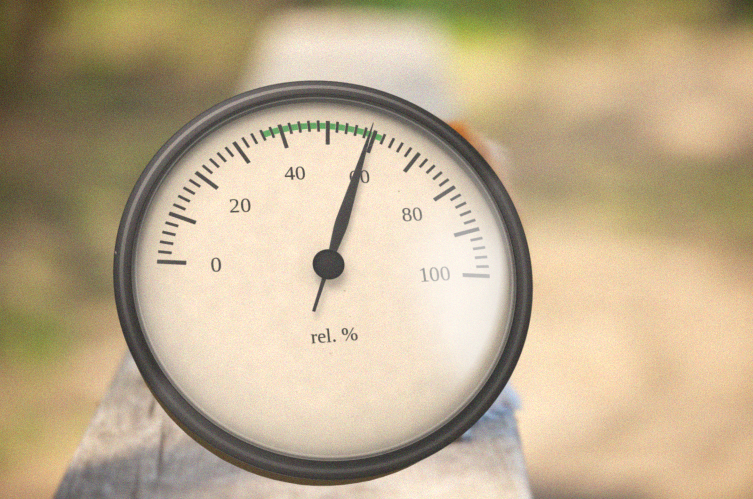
{"value": 59, "unit": "%"}
